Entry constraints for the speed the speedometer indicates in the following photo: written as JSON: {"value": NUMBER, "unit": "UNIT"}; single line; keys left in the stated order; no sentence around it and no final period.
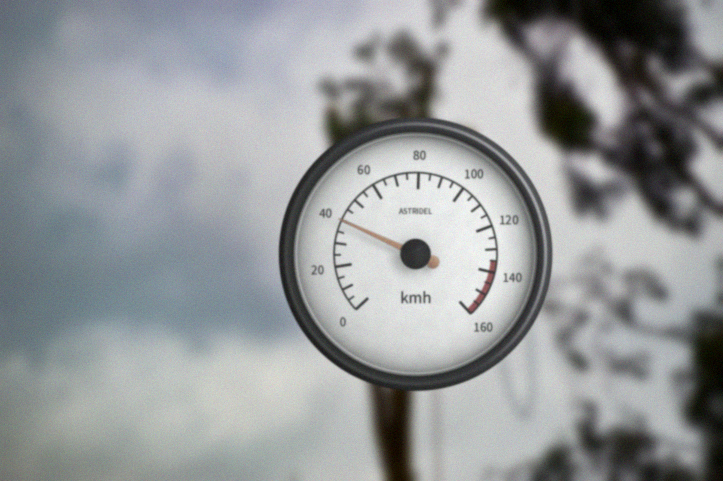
{"value": 40, "unit": "km/h"}
